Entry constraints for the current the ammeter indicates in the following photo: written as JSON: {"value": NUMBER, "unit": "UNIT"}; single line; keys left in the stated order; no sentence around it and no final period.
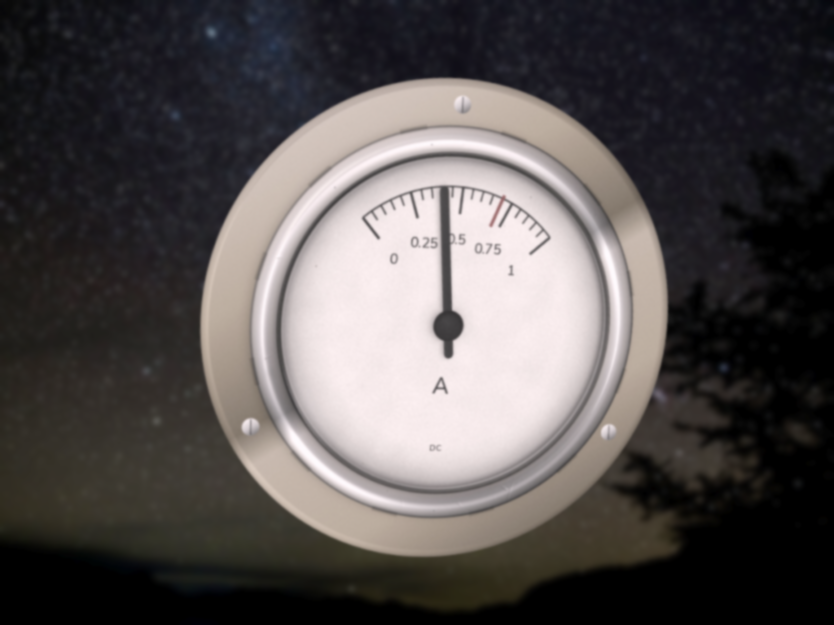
{"value": 0.4, "unit": "A"}
